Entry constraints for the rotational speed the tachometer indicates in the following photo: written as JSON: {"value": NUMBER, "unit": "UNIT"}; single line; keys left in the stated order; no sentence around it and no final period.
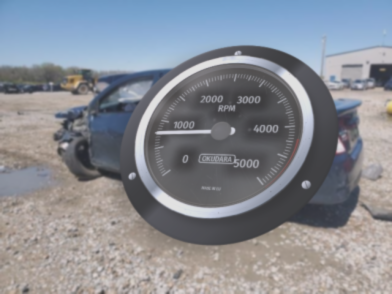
{"value": 750, "unit": "rpm"}
